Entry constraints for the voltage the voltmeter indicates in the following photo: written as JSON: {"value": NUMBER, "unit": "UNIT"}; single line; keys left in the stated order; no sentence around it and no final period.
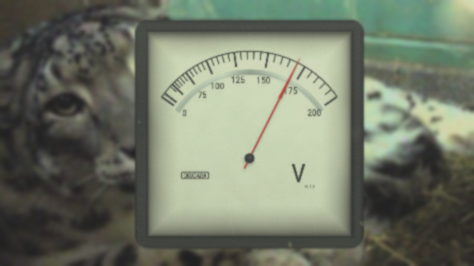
{"value": 170, "unit": "V"}
